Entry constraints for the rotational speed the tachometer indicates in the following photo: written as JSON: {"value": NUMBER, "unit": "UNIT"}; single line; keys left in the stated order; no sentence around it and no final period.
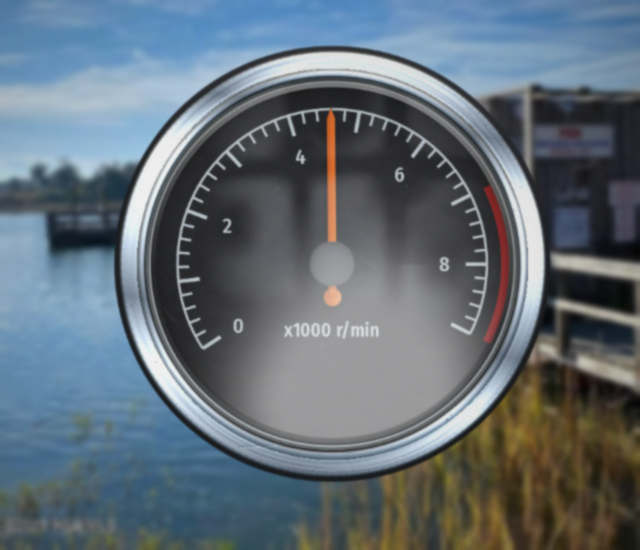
{"value": 4600, "unit": "rpm"}
